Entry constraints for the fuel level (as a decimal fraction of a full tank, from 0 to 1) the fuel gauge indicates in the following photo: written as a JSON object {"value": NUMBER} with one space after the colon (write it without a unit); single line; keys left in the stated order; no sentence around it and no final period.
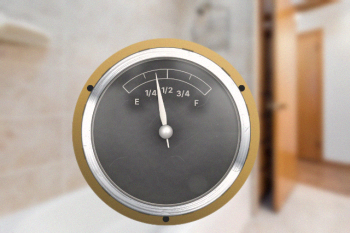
{"value": 0.375}
